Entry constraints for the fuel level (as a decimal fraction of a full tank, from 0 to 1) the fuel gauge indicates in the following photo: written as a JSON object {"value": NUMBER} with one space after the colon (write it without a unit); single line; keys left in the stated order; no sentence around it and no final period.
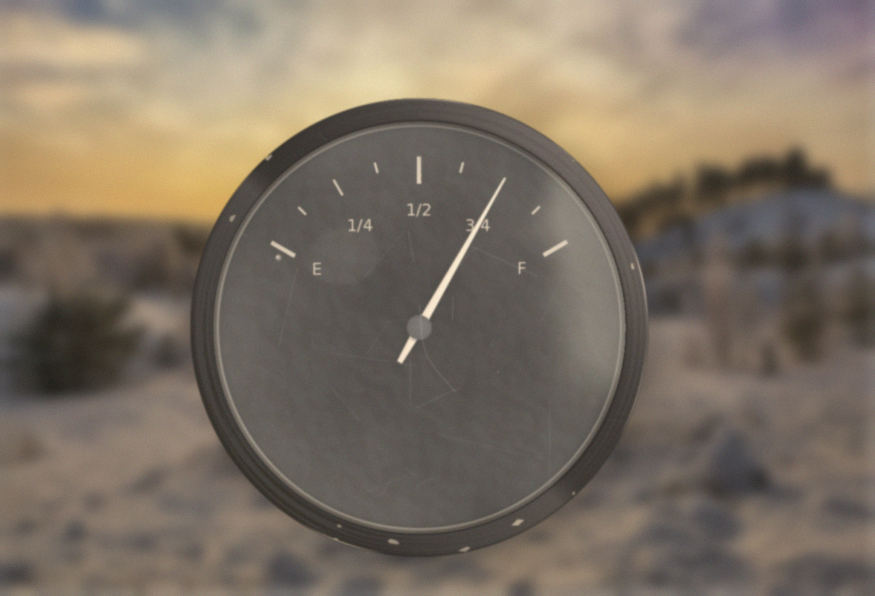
{"value": 0.75}
